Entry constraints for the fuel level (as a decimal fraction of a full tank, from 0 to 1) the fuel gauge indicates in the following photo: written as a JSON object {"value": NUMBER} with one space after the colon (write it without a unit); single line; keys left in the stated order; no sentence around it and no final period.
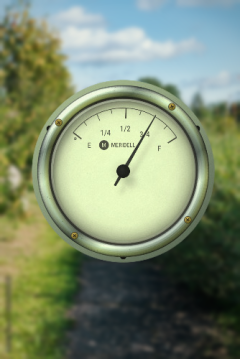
{"value": 0.75}
